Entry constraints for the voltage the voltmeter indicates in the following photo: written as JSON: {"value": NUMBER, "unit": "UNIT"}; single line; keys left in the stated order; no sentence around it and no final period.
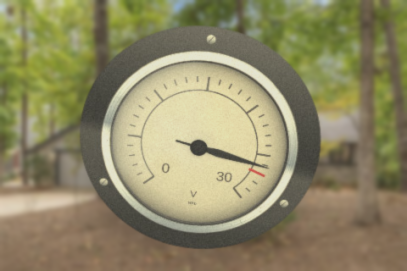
{"value": 26, "unit": "V"}
